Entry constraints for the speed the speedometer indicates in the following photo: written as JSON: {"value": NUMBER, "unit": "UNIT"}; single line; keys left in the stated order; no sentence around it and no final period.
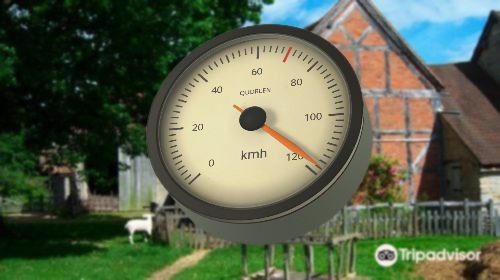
{"value": 118, "unit": "km/h"}
